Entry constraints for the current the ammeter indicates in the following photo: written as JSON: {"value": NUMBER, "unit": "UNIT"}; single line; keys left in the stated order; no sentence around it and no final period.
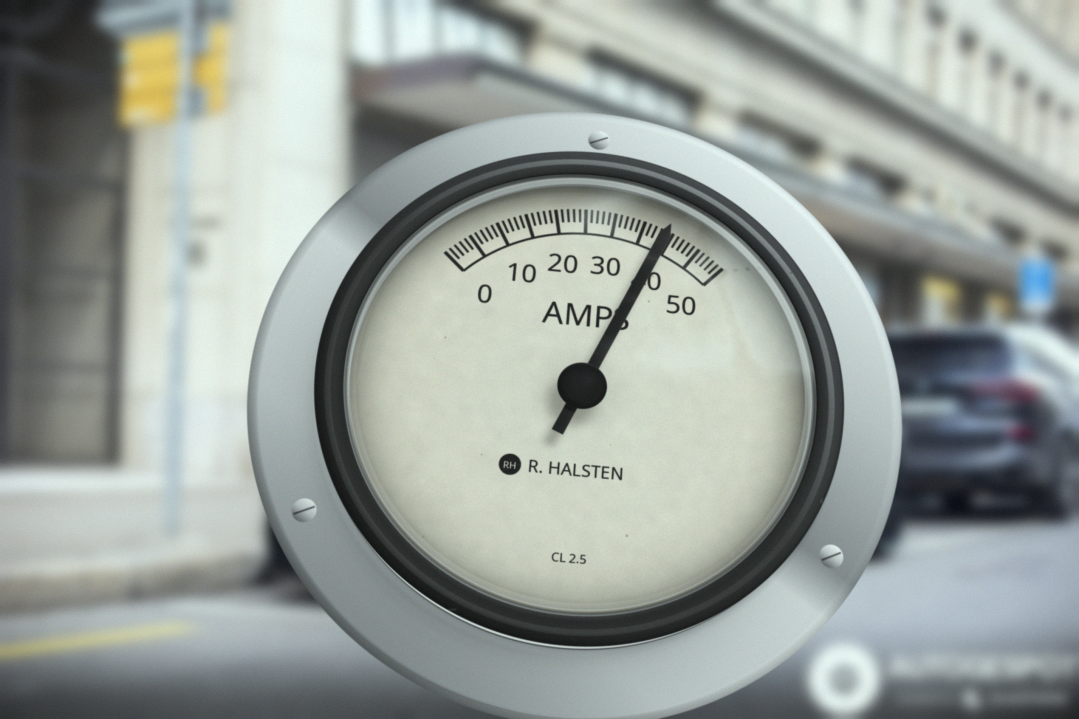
{"value": 39, "unit": "A"}
